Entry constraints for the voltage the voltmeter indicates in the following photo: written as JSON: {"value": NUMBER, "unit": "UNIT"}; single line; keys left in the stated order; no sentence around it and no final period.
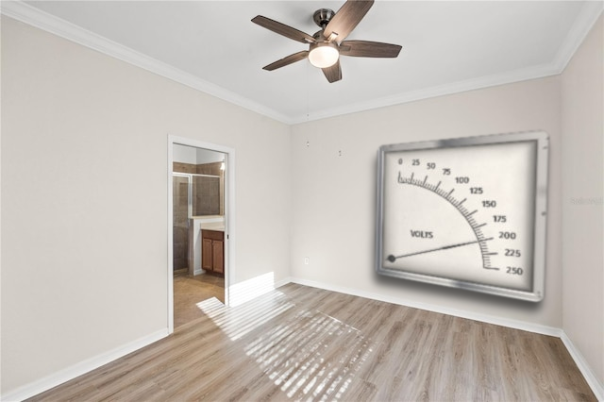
{"value": 200, "unit": "V"}
